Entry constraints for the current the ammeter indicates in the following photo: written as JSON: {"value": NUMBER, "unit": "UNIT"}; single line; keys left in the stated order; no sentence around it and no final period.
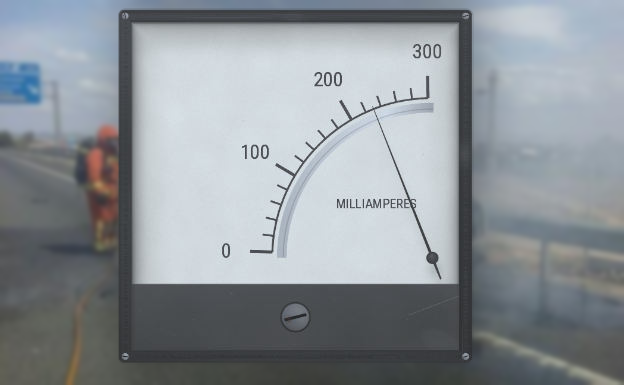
{"value": 230, "unit": "mA"}
